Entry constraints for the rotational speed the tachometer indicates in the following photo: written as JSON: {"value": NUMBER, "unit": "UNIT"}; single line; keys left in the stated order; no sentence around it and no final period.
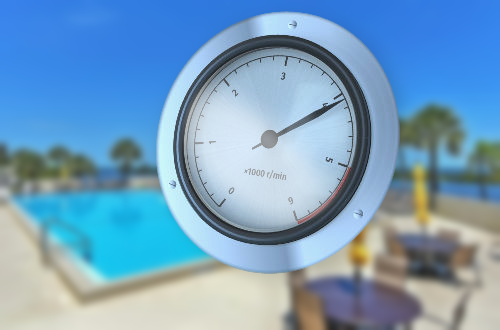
{"value": 4100, "unit": "rpm"}
